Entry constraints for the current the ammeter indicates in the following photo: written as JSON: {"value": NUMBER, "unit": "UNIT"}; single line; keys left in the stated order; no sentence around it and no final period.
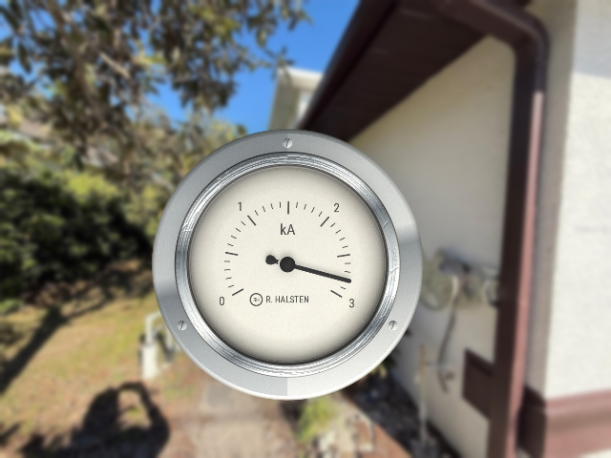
{"value": 2.8, "unit": "kA"}
